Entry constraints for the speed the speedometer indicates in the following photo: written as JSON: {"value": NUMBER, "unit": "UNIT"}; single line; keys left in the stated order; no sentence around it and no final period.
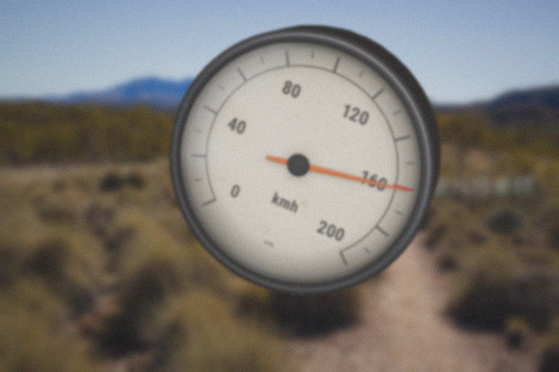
{"value": 160, "unit": "km/h"}
